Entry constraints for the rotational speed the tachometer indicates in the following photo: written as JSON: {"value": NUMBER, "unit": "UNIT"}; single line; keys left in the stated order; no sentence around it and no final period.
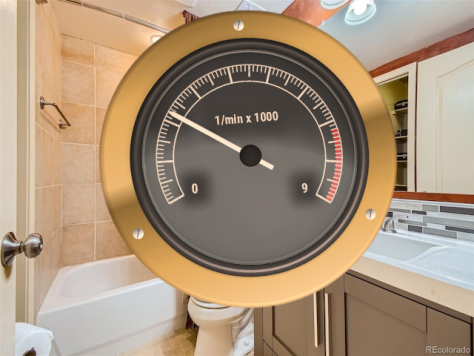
{"value": 2200, "unit": "rpm"}
